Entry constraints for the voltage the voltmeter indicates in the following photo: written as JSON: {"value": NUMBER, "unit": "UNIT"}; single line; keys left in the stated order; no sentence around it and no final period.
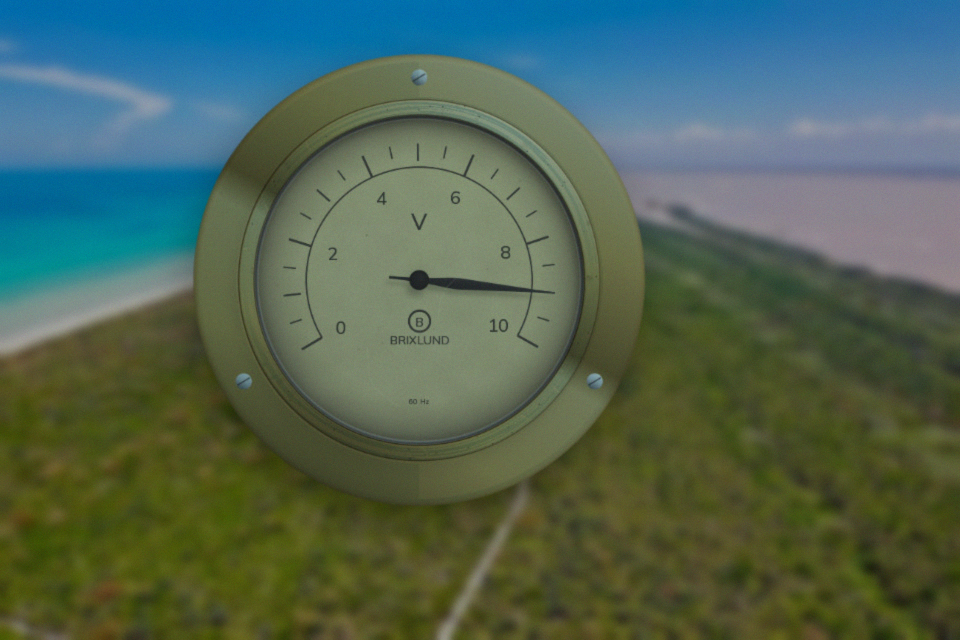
{"value": 9, "unit": "V"}
